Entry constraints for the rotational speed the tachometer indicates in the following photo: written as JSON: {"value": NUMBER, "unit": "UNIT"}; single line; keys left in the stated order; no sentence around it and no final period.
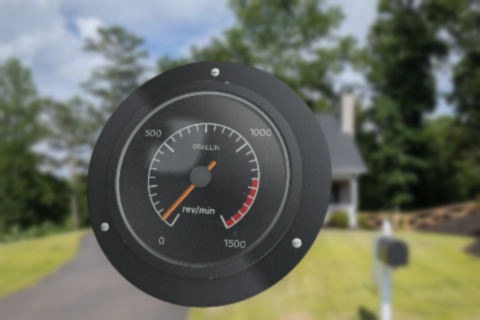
{"value": 50, "unit": "rpm"}
